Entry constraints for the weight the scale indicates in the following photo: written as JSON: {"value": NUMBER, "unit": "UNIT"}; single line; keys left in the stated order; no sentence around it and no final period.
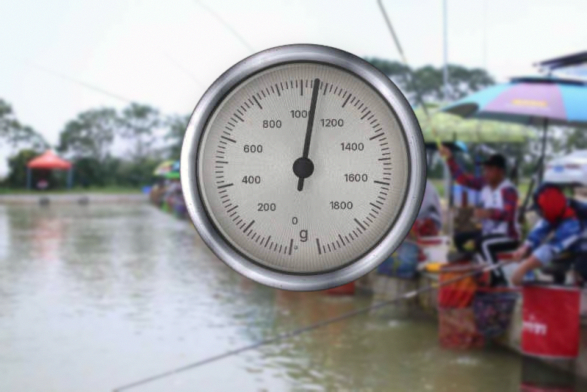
{"value": 1060, "unit": "g"}
